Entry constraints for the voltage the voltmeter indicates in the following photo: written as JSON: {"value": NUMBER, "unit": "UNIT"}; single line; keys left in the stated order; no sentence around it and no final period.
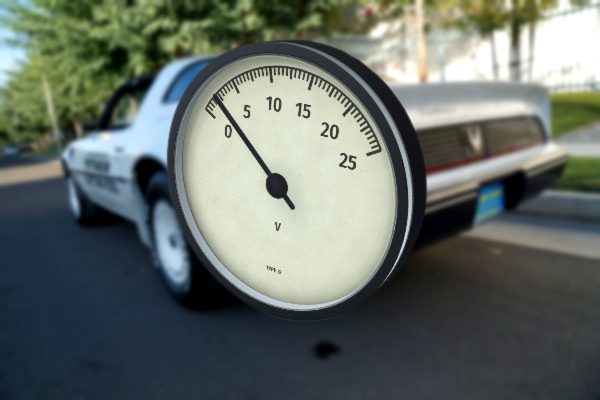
{"value": 2.5, "unit": "V"}
